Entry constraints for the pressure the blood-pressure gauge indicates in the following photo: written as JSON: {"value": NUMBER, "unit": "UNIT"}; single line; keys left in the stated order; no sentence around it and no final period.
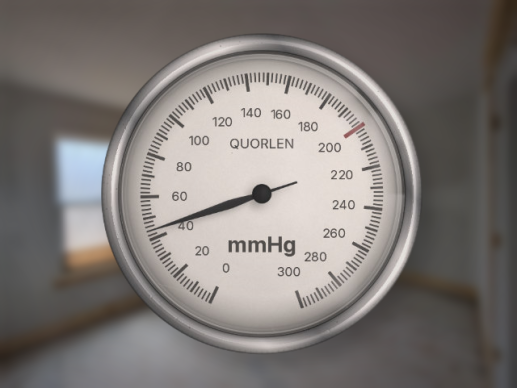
{"value": 44, "unit": "mmHg"}
